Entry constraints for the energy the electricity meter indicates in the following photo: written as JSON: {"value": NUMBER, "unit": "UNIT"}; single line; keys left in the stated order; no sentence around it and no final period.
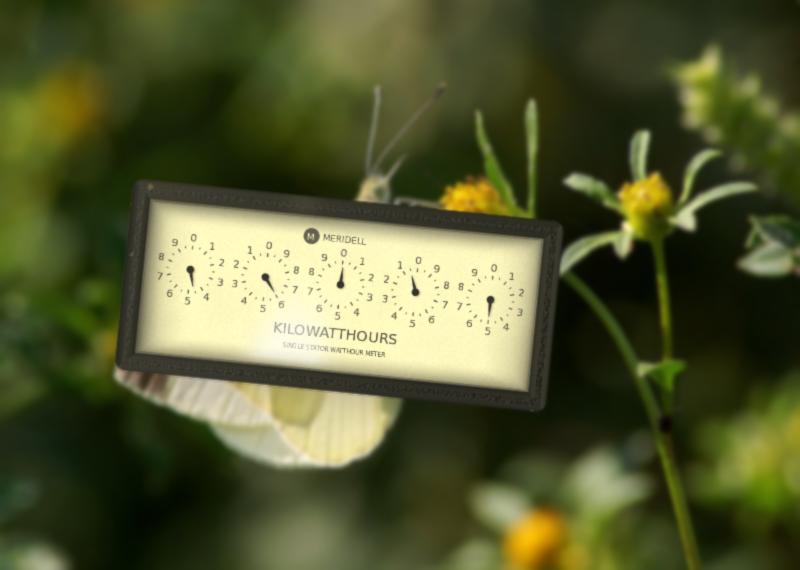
{"value": 46005, "unit": "kWh"}
